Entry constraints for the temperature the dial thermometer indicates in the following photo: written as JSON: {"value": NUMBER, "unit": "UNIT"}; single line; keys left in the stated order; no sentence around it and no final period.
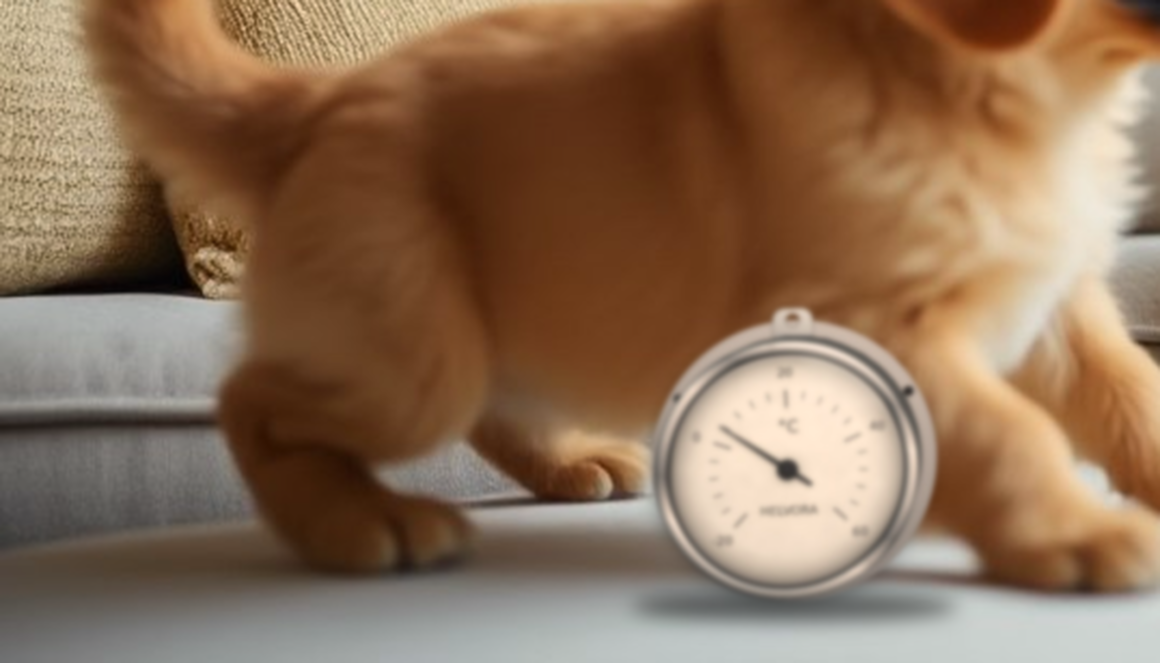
{"value": 4, "unit": "°C"}
